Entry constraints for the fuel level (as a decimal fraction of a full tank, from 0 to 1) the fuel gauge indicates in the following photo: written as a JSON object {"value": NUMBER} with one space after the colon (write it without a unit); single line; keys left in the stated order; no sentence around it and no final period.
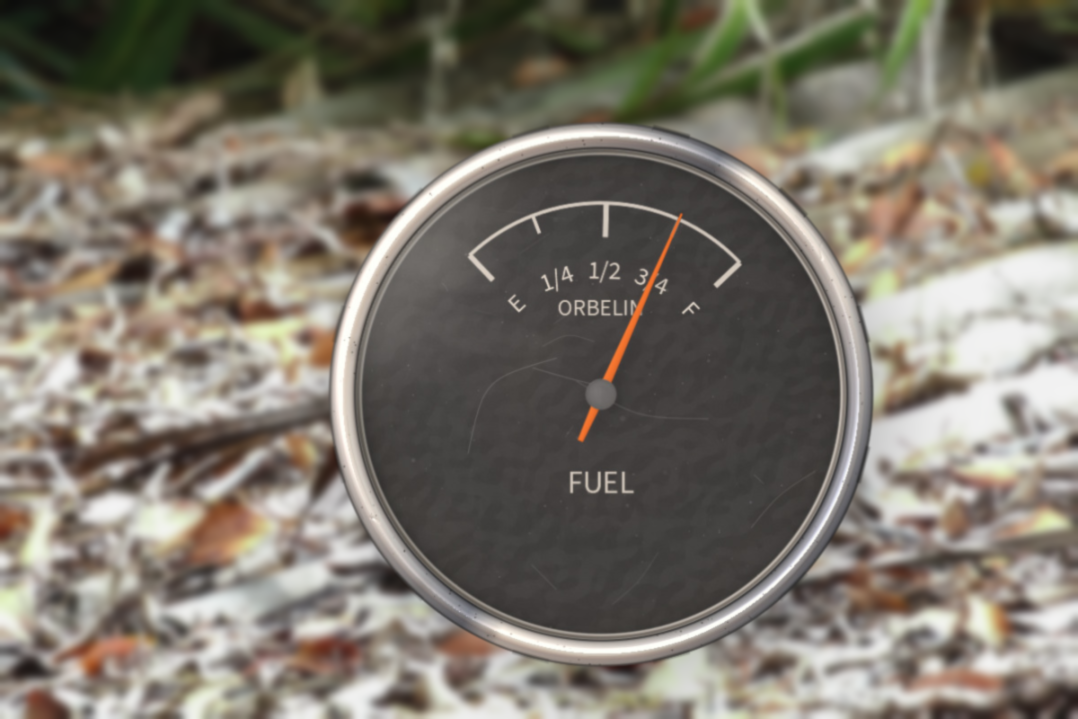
{"value": 0.75}
